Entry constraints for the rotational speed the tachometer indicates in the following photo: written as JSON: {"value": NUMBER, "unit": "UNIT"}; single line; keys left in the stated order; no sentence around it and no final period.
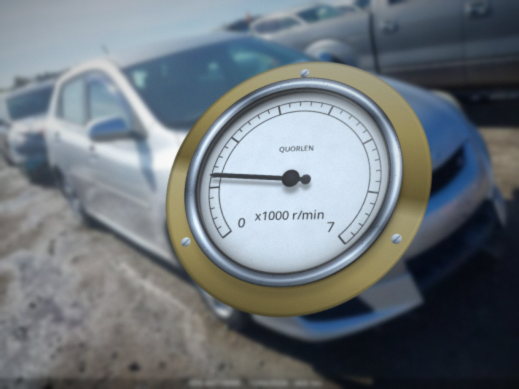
{"value": 1200, "unit": "rpm"}
